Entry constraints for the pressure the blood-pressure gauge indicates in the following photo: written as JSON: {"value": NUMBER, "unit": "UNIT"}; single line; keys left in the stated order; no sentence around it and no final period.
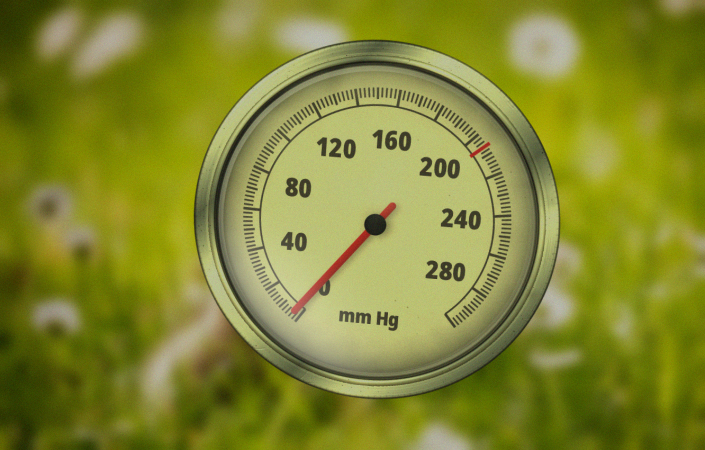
{"value": 4, "unit": "mmHg"}
